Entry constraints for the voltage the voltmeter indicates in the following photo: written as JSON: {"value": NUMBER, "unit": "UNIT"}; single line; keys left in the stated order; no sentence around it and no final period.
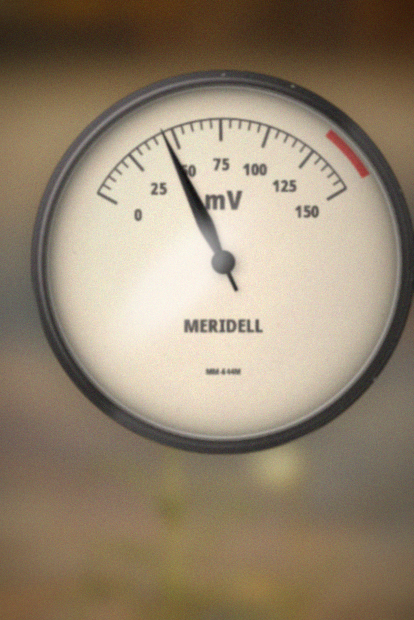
{"value": 45, "unit": "mV"}
